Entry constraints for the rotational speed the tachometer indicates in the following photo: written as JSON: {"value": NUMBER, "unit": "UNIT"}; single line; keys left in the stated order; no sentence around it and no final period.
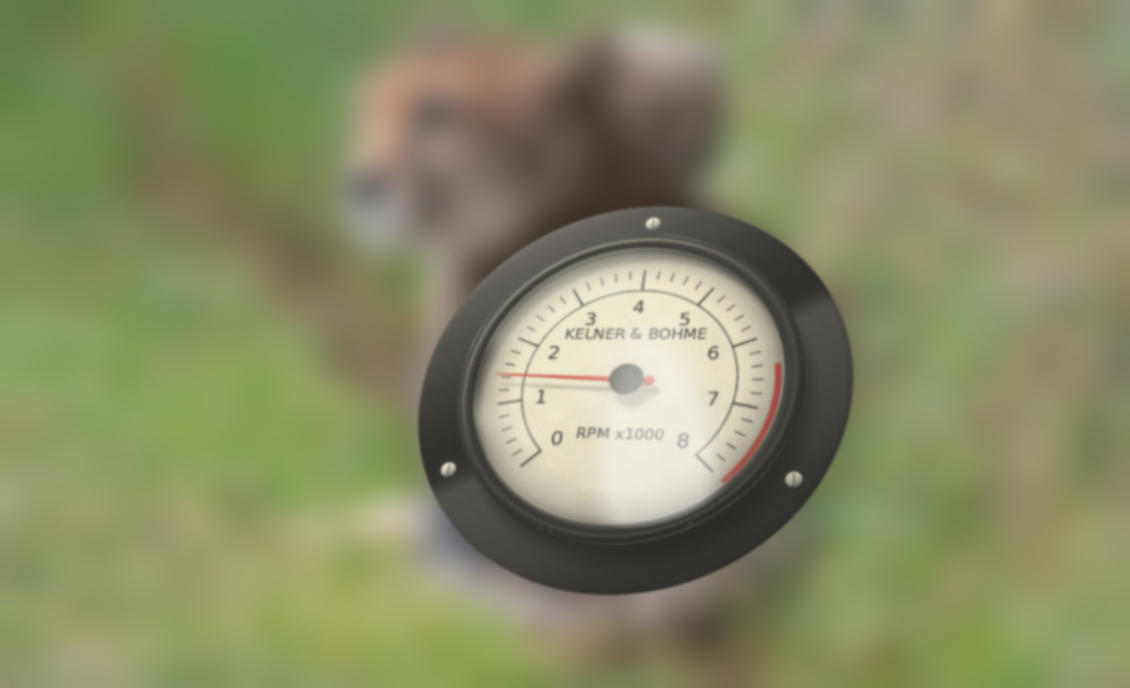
{"value": 1400, "unit": "rpm"}
